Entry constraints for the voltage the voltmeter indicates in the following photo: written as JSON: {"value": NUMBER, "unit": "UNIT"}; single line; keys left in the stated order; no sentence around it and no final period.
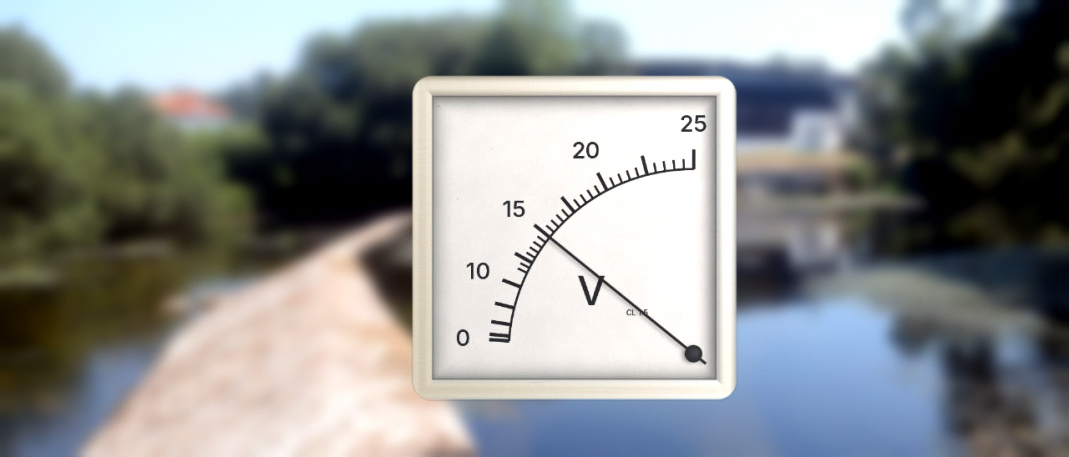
{"value": 15, "unit": "V"}
